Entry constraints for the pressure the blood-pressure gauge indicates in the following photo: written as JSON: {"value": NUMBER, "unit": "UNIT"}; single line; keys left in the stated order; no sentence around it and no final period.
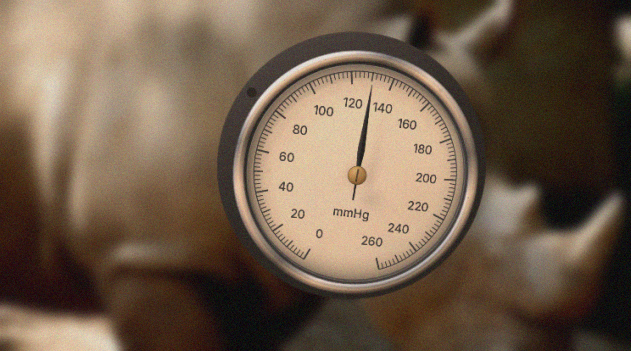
{"value": 130, "unit": "mmHg"}
